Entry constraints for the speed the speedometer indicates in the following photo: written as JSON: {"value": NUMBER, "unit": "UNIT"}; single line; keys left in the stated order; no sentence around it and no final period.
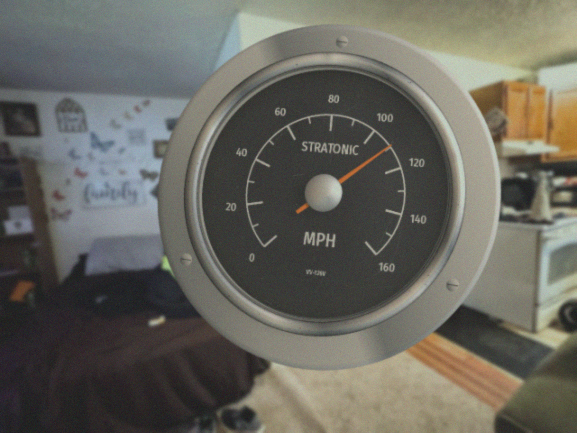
{"value": 110, "unit": "mph"}
